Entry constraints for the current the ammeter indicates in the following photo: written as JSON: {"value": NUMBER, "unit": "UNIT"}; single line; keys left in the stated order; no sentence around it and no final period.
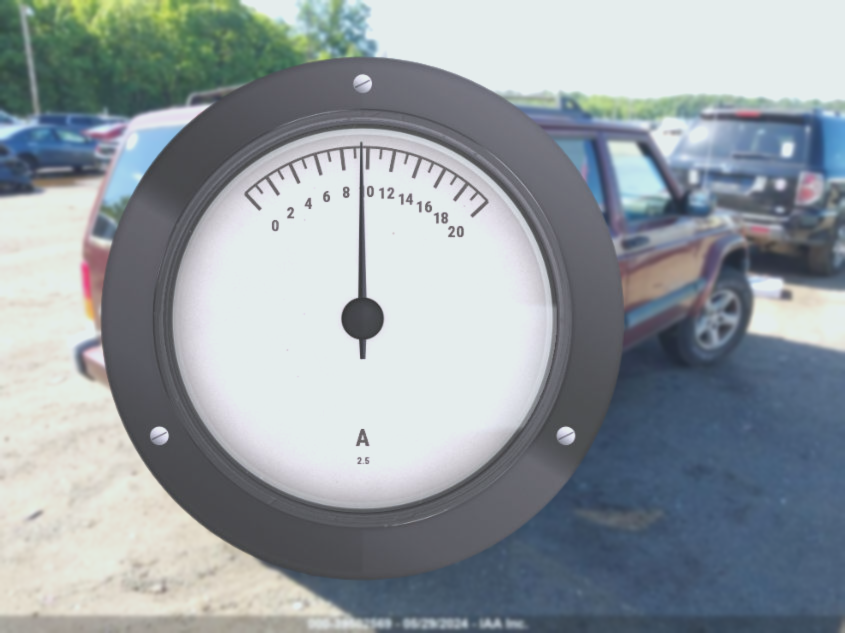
{"value": 9.5, "unit": "A"}
